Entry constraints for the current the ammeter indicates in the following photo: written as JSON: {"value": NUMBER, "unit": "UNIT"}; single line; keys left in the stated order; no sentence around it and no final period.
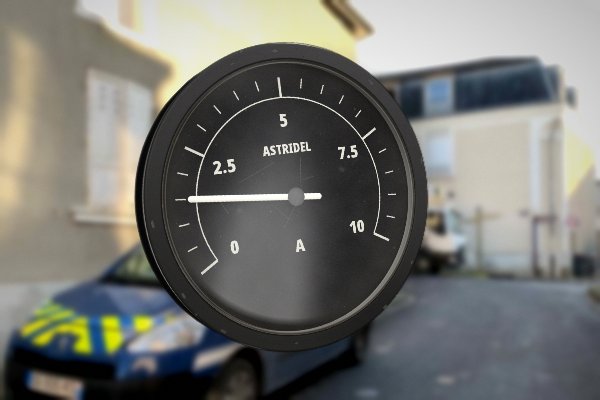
{"value": 1.5, "unit": "A"}
